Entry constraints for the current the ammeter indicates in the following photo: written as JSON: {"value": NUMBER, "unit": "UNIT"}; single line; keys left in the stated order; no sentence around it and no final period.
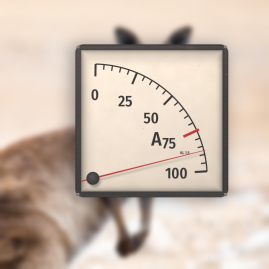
{"value": 87.5, "unit": "A"}
